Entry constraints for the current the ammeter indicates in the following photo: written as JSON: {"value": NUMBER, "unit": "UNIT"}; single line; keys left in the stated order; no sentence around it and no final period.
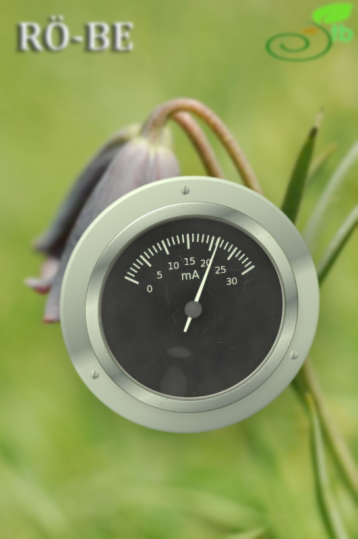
{"value": 21, "unit": "mA"}
